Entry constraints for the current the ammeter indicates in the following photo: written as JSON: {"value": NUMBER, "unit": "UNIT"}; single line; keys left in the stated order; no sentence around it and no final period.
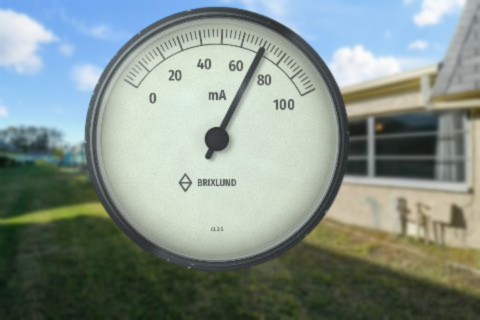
{"value": 70, "unit": "mA"}
